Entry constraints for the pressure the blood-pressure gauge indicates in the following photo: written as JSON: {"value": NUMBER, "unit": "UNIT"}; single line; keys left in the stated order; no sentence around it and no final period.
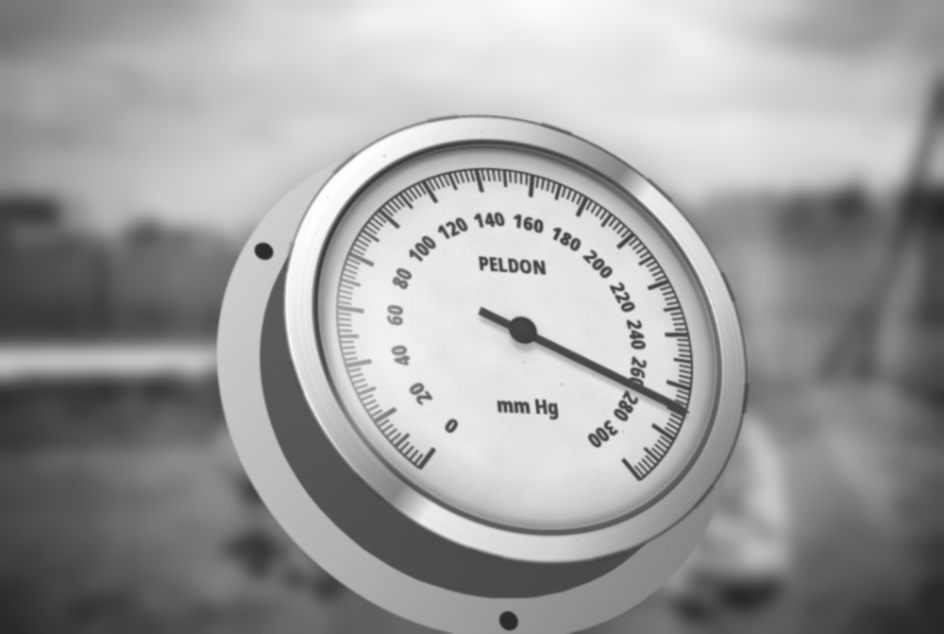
{"value": 270, "unit": "mmHg"}
